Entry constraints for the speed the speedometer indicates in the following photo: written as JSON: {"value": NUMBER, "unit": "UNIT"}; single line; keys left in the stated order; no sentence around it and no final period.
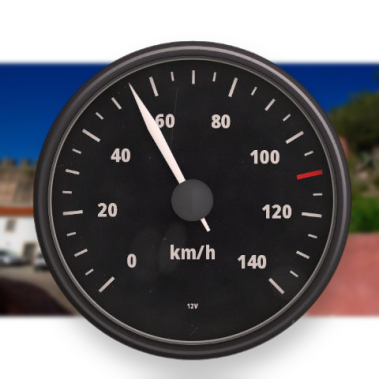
{"value": 55, "unit": "km/h"}
